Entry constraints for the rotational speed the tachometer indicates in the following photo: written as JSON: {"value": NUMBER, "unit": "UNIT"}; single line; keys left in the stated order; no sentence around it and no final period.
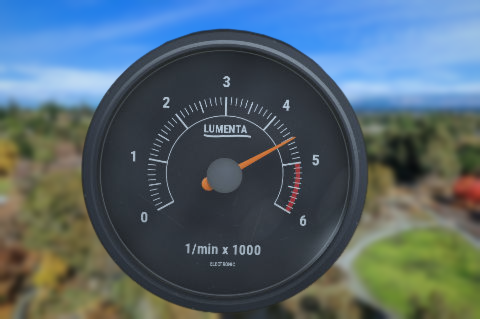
{"value": 4500, "unit": "rpm"}
